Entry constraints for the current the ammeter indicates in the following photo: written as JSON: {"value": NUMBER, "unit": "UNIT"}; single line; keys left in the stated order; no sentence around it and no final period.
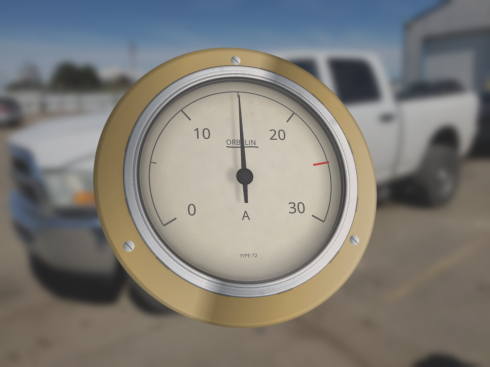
{"value": 15, "unit": "A"}
